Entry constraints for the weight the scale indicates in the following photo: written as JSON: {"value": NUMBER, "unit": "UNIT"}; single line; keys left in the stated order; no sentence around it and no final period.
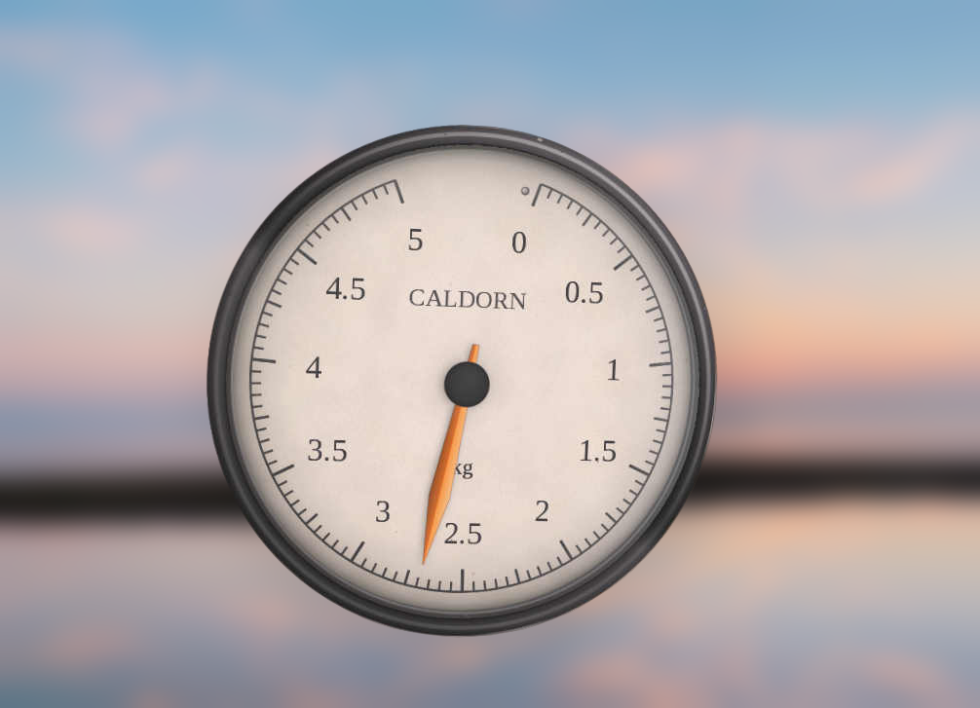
{"value": 2.7, "unit": "kg"}
